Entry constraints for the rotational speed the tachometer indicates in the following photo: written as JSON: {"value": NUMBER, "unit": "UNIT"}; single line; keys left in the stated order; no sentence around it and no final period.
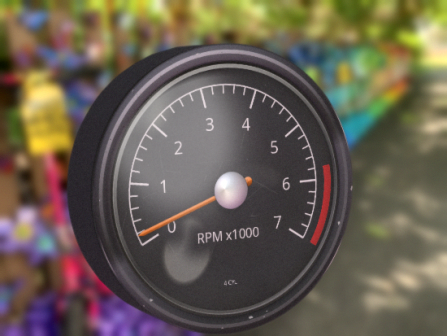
{"value": 200, "unit": "rpm"}
